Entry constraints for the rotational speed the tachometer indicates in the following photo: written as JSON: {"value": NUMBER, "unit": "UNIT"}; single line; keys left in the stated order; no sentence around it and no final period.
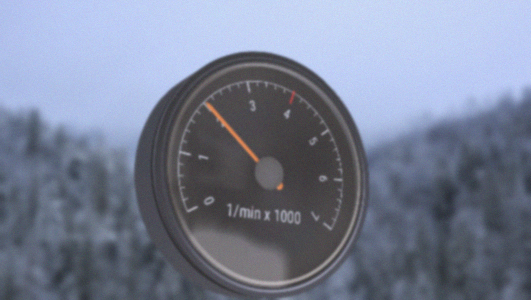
{"value": 2000, "unit": "rpm"}
